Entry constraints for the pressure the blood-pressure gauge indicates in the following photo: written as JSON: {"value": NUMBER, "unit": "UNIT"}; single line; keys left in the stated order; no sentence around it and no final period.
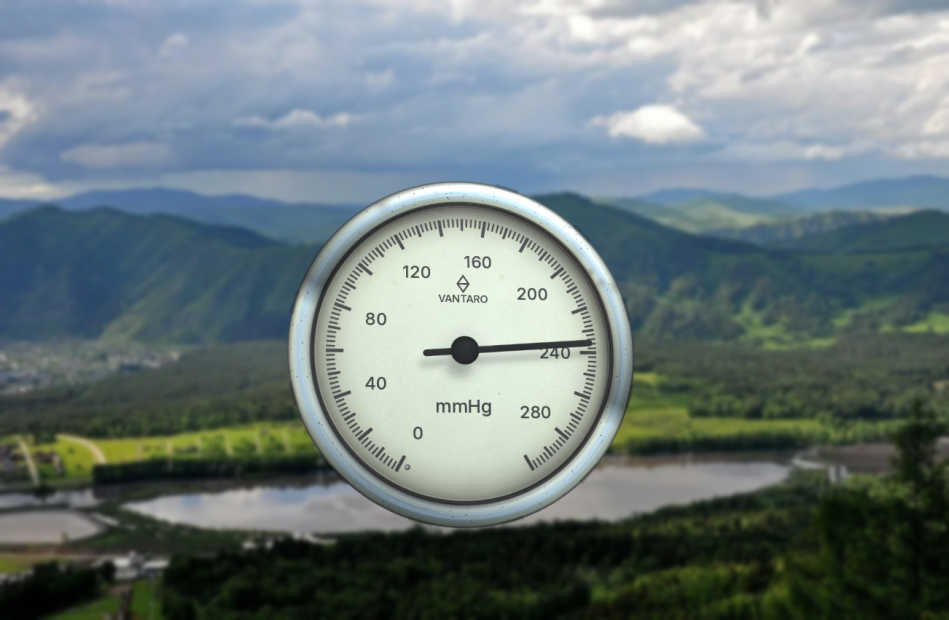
{"value": 236, "unit": "mmHg"}
